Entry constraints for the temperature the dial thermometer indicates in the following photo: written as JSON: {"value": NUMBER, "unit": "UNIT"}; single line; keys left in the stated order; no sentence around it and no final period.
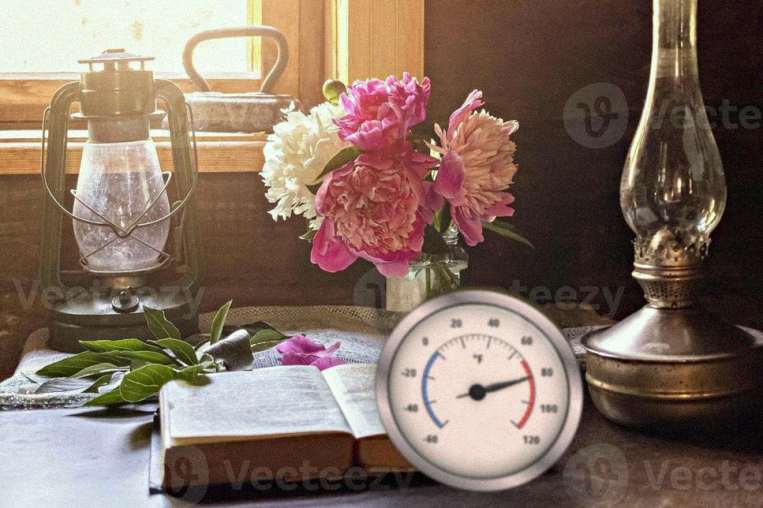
{"value": 80, "unit": "°F"}
